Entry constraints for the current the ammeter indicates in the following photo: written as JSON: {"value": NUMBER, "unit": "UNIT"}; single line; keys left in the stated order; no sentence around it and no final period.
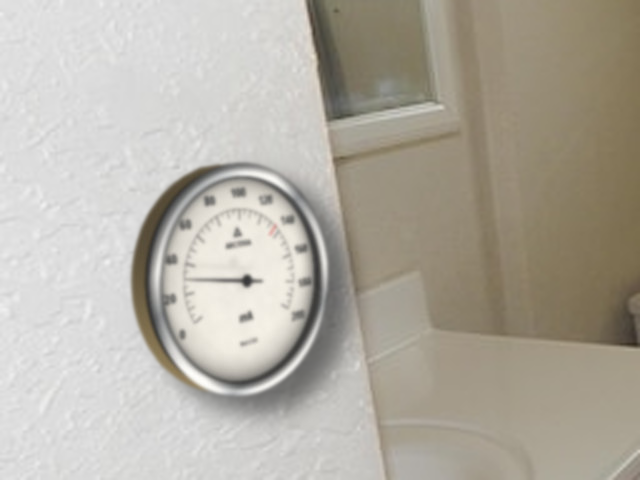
{"value": 30, "unit": "mA"}
